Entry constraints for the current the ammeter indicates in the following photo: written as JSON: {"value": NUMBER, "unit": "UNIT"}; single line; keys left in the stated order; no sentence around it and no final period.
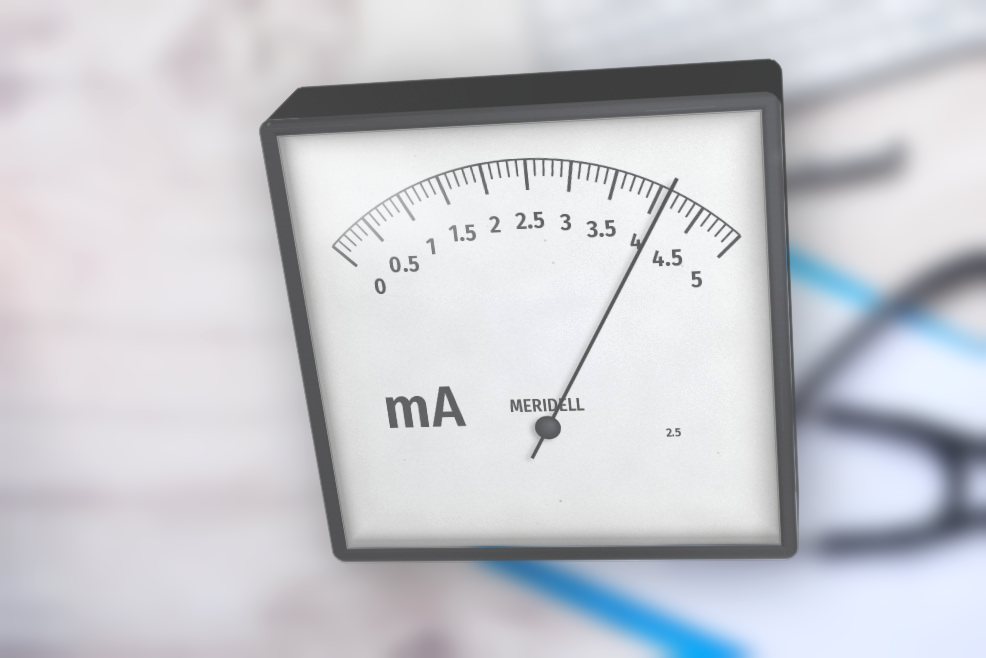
{"value": 4.1, "unit": "mA"}
